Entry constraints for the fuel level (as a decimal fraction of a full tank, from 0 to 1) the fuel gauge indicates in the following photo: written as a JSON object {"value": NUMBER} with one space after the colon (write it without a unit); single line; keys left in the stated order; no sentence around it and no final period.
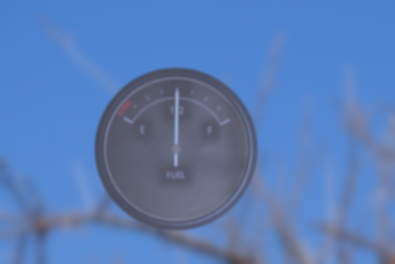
{"value": 0.5}
